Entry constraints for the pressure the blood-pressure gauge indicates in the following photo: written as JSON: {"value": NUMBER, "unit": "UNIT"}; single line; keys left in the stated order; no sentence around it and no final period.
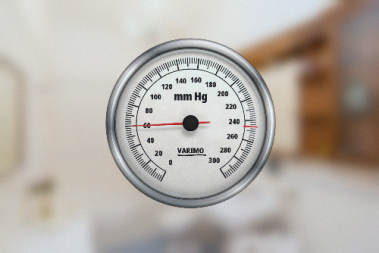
{"value": 60, "unit": "mmHg"}
